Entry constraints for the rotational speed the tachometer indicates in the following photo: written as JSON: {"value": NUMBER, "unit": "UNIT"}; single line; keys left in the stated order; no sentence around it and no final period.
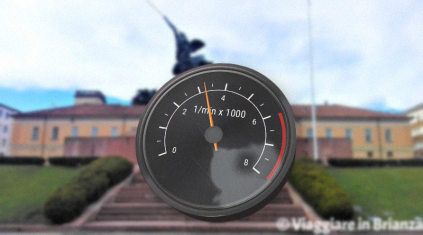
{"value": 3250, "unit": "rpm"}
